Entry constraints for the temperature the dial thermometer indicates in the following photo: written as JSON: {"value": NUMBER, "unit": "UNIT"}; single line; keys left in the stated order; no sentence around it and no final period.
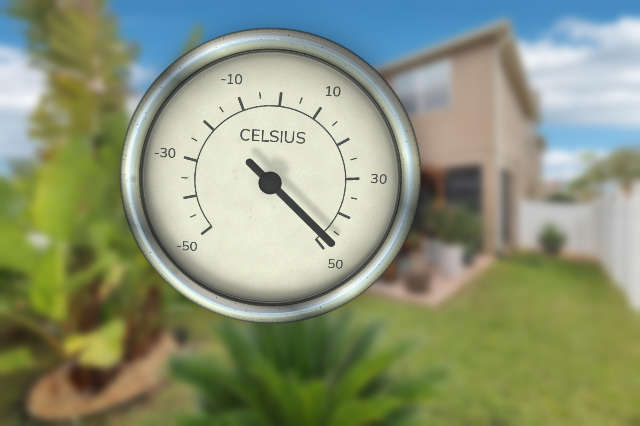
{"value": 47.5, "unit": "°C"}
